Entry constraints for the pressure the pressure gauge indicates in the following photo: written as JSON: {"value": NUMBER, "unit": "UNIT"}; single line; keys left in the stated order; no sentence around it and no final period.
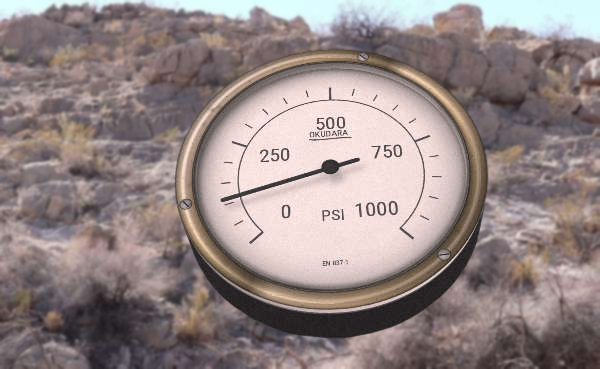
{"value": 100, "unit": "psi"}
